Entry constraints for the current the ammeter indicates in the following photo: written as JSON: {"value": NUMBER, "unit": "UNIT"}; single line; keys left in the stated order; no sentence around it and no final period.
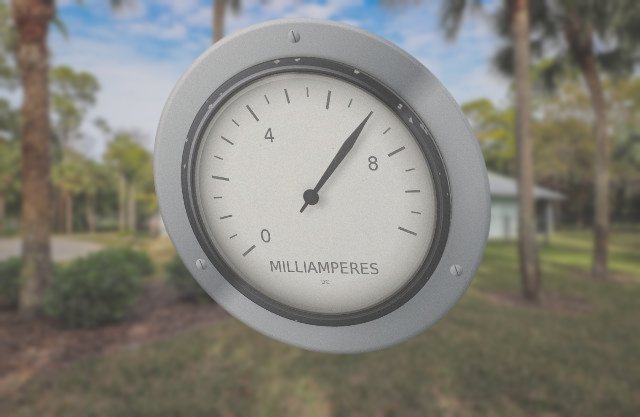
{"value": 7, "unit": "mA"}
